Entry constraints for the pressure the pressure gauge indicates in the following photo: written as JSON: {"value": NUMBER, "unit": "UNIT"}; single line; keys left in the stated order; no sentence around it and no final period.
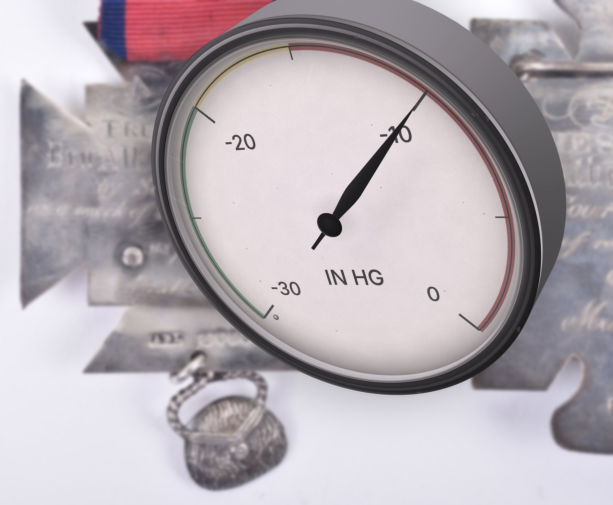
{"value": -10, "unit": "inHg"}
